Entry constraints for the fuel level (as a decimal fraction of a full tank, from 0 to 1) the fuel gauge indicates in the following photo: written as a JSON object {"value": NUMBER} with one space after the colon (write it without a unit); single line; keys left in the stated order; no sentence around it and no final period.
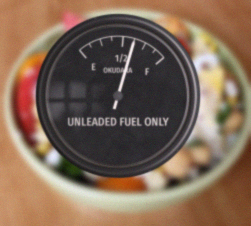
{"value": 0.625}
